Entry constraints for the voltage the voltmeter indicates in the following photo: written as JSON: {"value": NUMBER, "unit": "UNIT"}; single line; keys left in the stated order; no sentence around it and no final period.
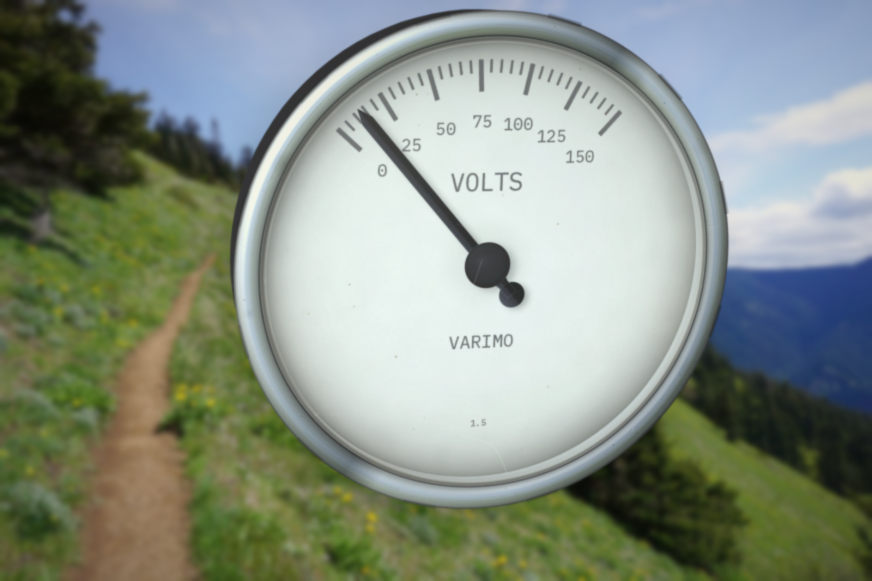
{"value": 12.5, "unit": "V"}
